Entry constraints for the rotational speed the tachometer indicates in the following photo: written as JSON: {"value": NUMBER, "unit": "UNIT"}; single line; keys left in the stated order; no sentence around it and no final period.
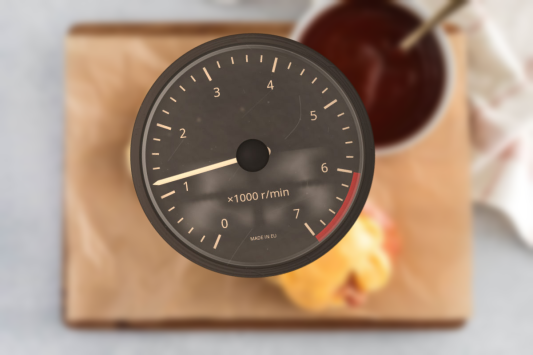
{"value": 1200, "unit": "rpm"}
